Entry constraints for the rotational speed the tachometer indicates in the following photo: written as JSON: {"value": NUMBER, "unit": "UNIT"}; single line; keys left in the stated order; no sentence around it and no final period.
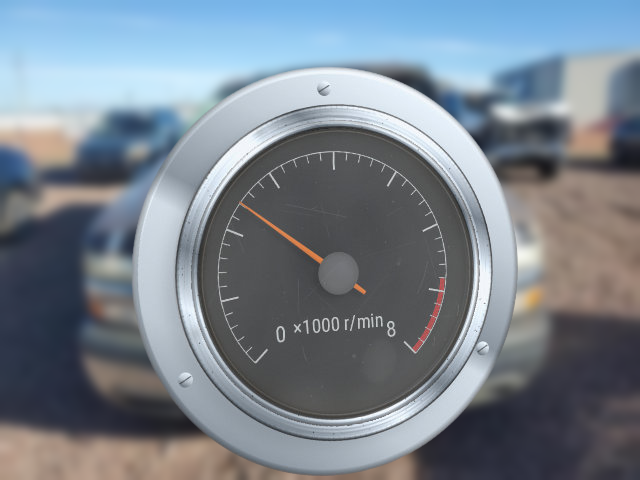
{"value": 2400, "unit": "rpm"}
